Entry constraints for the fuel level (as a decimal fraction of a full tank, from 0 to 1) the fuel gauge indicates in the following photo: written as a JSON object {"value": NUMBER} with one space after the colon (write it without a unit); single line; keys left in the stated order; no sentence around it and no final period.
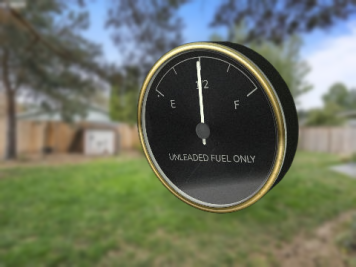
{"value": 0.5}
